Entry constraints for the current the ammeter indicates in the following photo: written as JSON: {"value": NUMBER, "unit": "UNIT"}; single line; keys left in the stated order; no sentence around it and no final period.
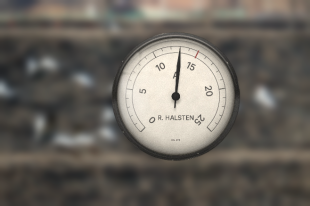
{"value": 13, "unit": "A"}
